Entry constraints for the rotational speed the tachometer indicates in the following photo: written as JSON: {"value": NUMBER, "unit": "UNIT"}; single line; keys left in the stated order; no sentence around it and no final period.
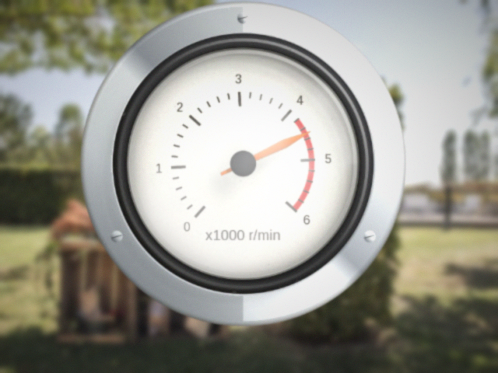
{"value": 4500, "unit": "rpm"}
